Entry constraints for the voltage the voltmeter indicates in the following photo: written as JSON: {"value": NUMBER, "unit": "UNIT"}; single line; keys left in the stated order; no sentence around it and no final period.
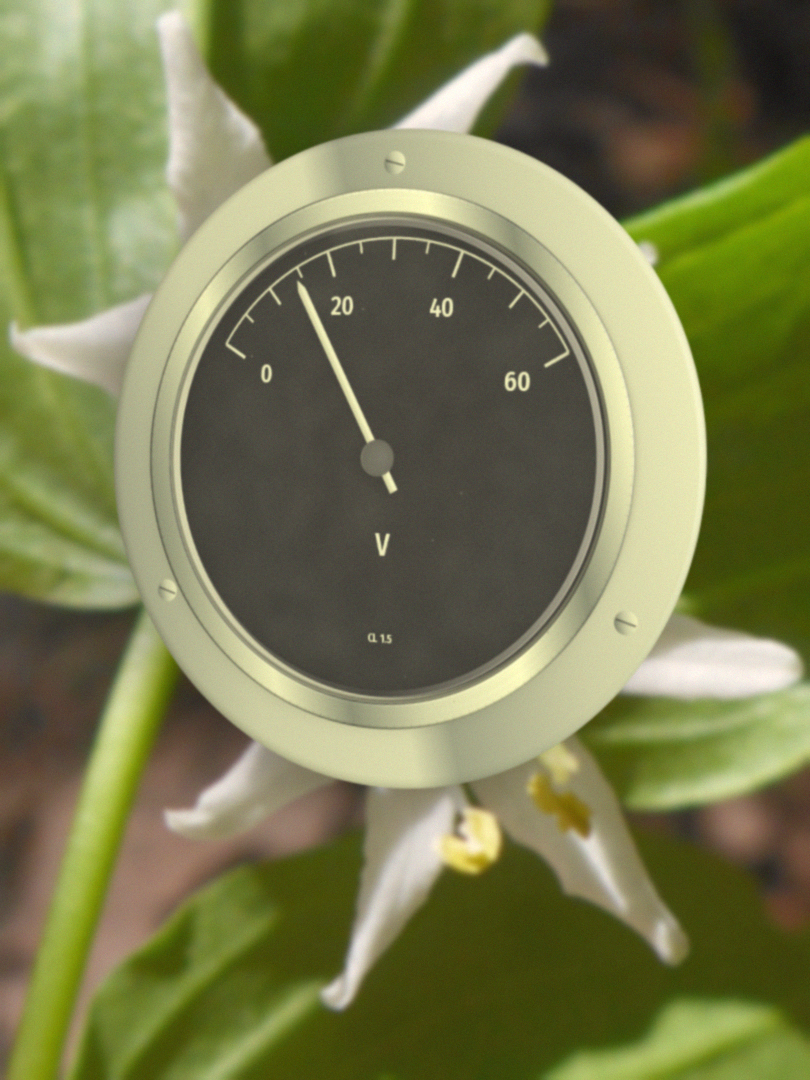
{"value": 15, "unit": "V"}
